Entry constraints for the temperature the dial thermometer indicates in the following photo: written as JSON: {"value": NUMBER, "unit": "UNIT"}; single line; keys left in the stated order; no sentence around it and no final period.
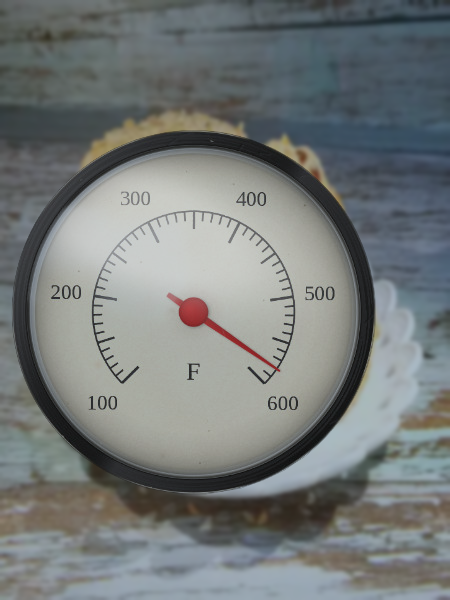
{"value": 580, "unit": "°F"}
